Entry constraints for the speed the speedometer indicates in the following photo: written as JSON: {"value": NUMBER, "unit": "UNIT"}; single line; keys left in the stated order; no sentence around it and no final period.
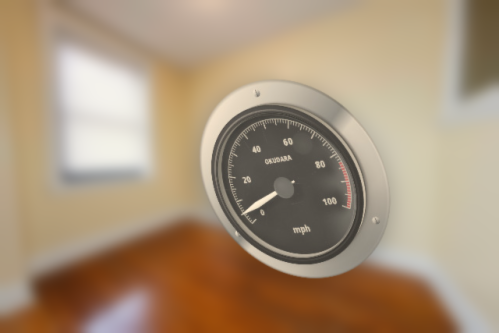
{"value": 5, "unit": "mph"}
